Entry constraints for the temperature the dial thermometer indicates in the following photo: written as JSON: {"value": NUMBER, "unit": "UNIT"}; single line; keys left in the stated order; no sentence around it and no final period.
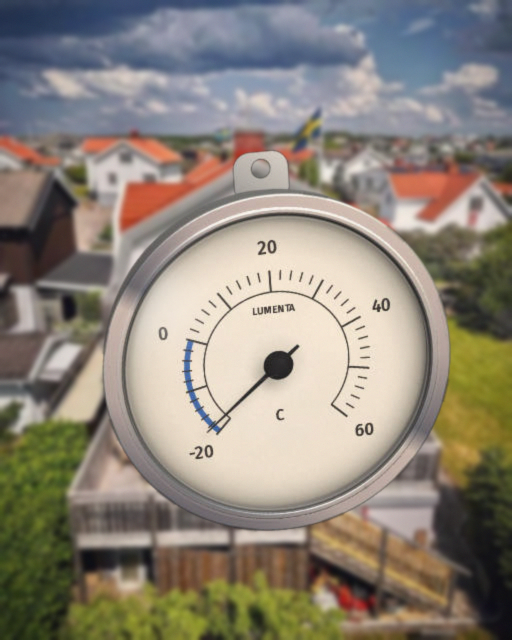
{"value": -18, "unit": "°C"}
